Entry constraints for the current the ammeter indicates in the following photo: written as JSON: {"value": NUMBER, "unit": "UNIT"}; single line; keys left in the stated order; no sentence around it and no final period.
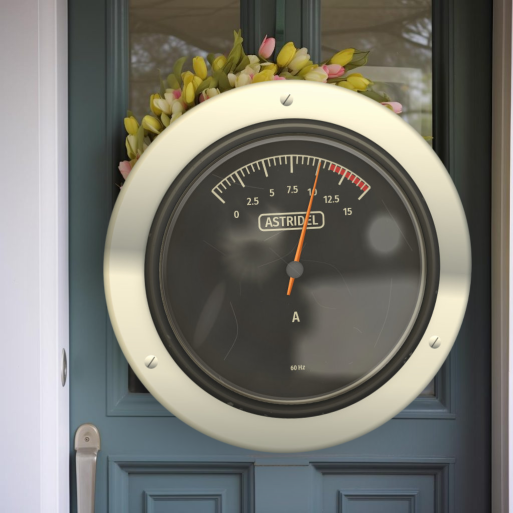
{"value": 10, "unit": "A"}
